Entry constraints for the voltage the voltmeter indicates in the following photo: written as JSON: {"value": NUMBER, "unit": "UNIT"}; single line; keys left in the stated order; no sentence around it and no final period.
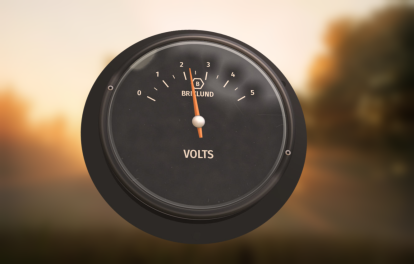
{"value": 2.25, "unit": "V"}
